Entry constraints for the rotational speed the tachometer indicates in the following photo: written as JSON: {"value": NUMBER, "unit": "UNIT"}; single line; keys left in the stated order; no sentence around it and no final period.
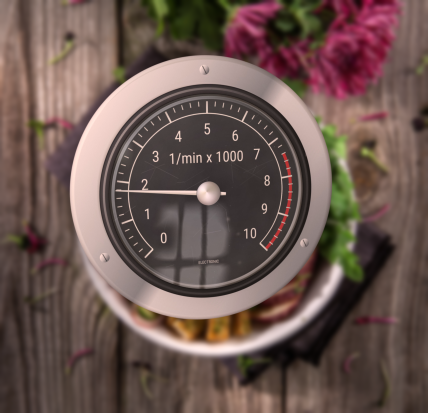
{"value": 1800, "unit": "rpm"}
